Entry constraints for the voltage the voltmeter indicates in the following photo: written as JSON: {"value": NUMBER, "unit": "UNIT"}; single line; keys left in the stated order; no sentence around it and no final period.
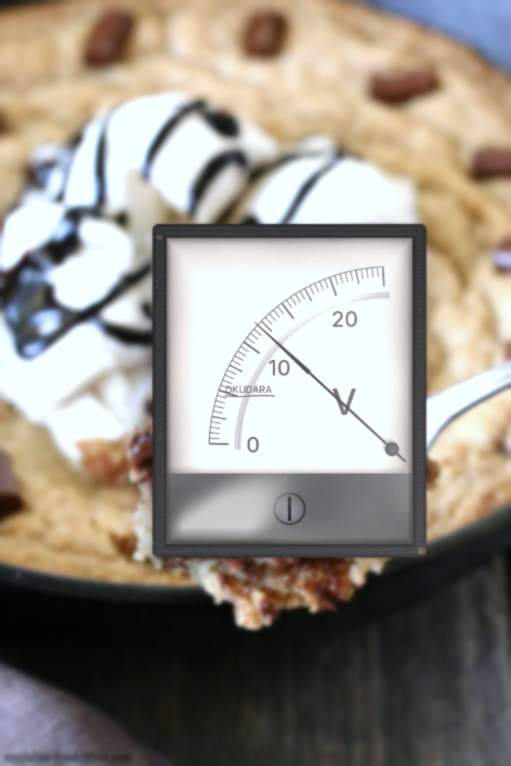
{"value": 12, "unit": "V"}
